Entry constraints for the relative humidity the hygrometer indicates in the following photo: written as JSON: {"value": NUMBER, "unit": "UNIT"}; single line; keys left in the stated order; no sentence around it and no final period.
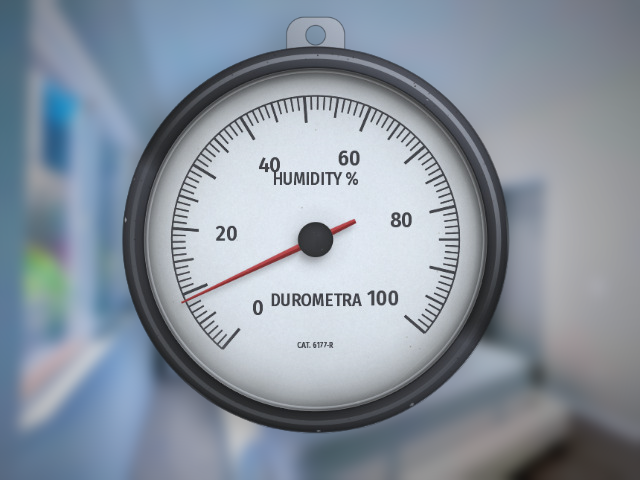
{"value": 9, "unit": "%"}
